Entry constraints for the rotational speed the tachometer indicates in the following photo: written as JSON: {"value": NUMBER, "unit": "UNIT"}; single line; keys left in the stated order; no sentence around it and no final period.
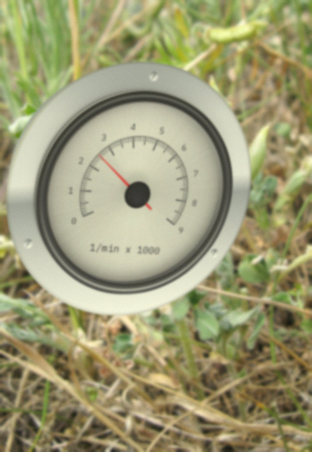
{"value": 2500, "unit": "rpm"}
